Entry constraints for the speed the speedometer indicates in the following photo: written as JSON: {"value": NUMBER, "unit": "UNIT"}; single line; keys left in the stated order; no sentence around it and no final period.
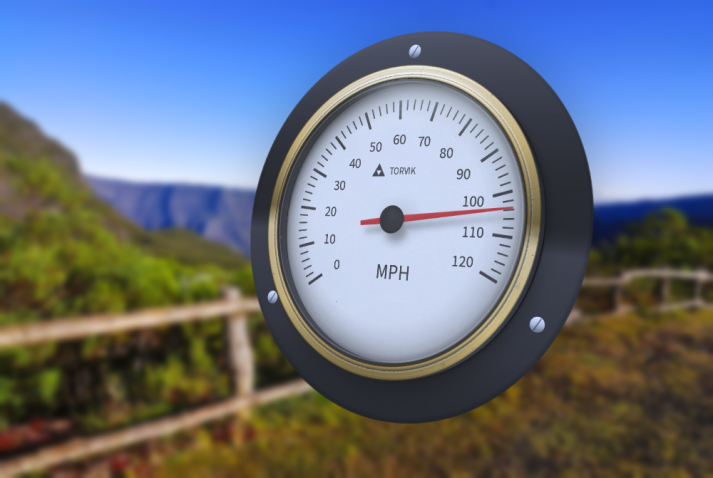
{"value": 104, "unit": "mph"}
